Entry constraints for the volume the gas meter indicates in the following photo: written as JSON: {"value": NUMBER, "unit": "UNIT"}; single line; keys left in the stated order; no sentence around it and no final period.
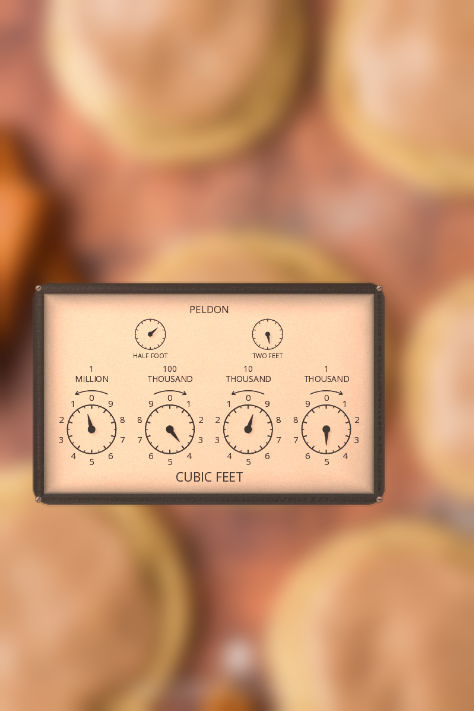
{"value": 39500, "unit": "ft³"}
